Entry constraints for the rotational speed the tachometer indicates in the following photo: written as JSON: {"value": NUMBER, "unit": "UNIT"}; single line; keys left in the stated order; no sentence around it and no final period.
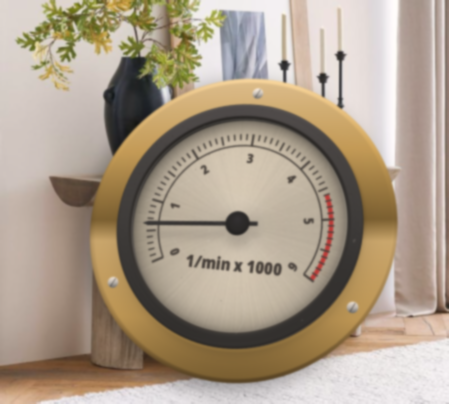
{"value": 600, "unit": "rpm"}
